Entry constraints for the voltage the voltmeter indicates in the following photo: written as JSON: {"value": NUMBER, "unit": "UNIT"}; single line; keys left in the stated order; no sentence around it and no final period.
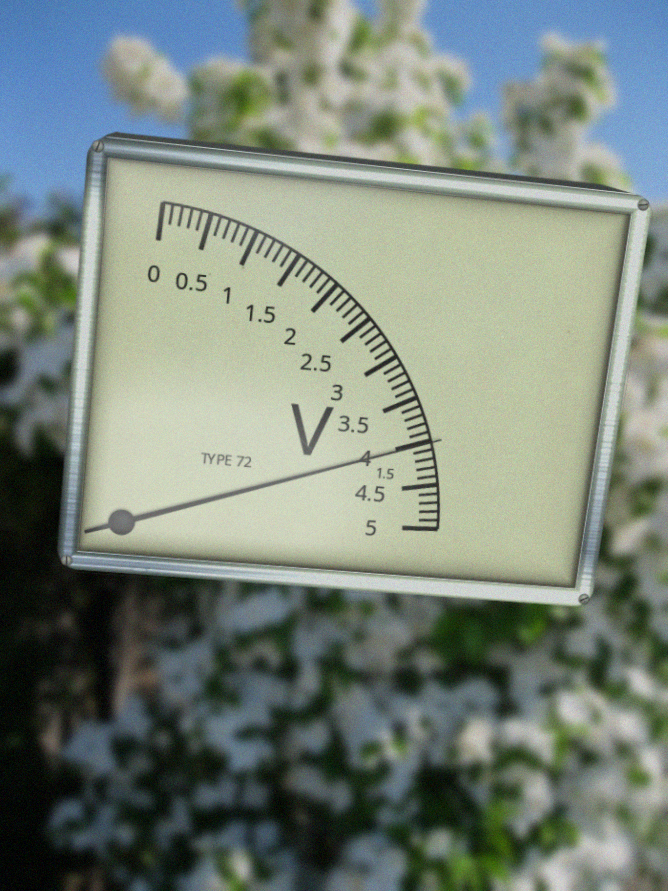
{"value": 4, "unit": "V"}
